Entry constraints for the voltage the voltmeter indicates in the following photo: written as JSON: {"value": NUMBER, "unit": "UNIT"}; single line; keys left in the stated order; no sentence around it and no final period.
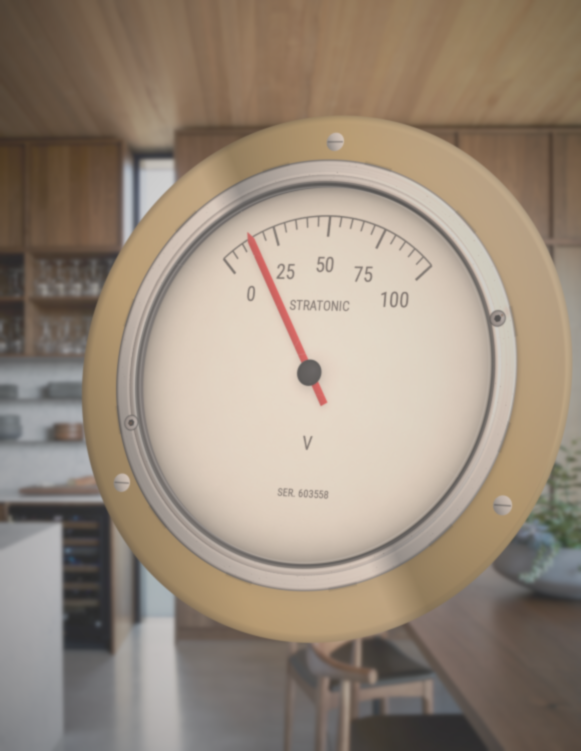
{"value": 15, "unit": "V"}
